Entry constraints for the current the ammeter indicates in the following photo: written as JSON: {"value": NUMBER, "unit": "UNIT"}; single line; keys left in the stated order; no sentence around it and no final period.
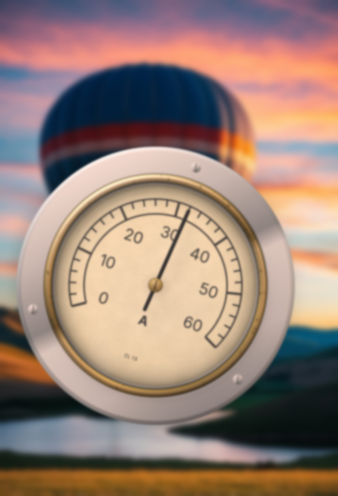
{"value": 32, "unit": "A"}
